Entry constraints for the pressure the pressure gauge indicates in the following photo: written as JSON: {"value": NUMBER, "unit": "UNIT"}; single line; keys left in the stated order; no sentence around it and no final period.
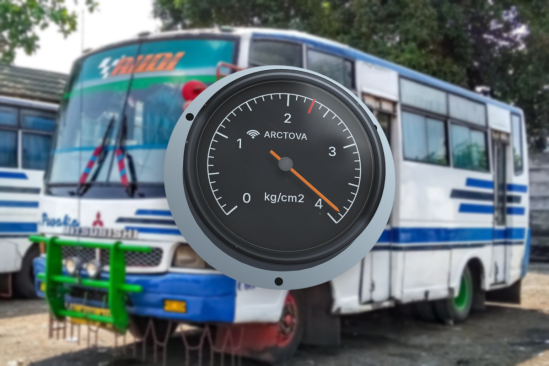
{"value": 3.9, "unit": "kg/cm²"}
